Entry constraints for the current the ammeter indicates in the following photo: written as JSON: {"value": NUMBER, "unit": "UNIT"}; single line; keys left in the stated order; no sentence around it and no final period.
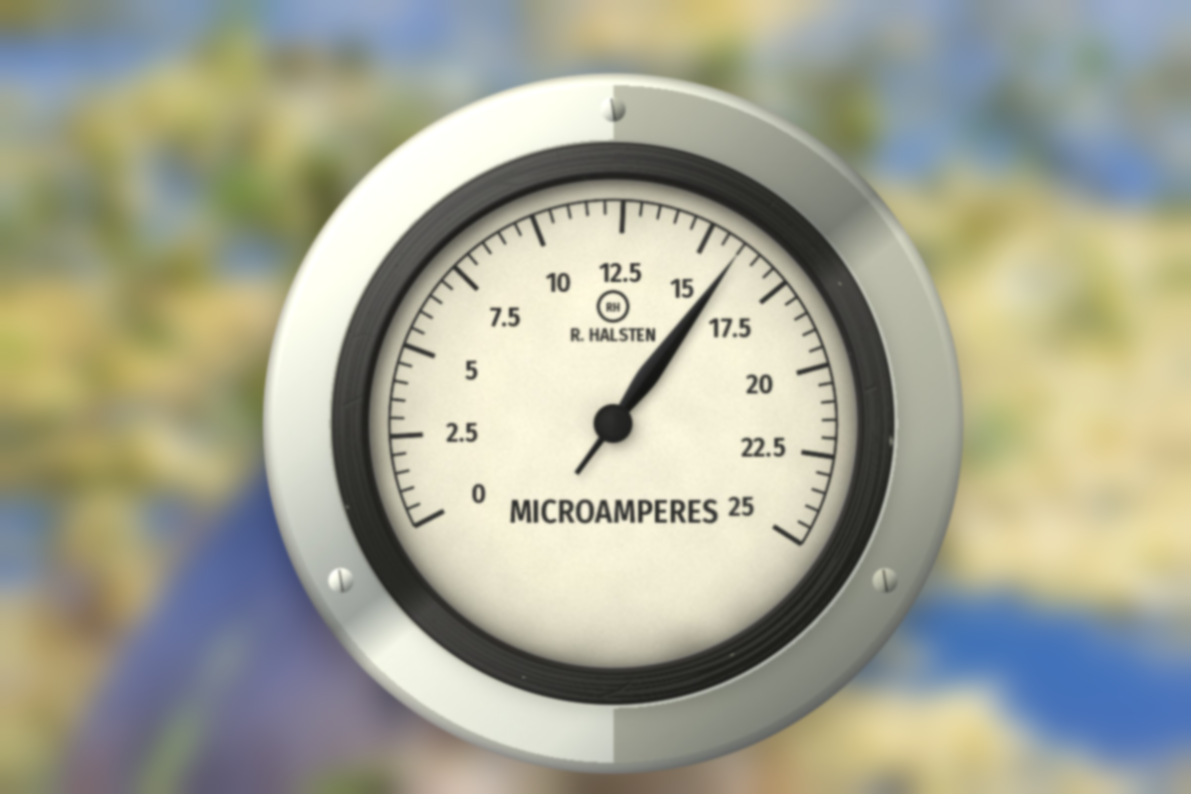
{"value": 16, "unit": "µA"}
